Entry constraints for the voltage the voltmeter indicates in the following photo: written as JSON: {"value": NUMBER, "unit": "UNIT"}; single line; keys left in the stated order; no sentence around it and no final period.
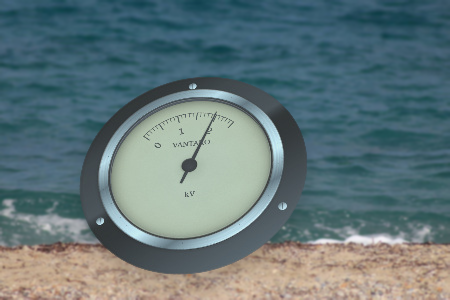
{"value": 2, "unit": "kV"}
